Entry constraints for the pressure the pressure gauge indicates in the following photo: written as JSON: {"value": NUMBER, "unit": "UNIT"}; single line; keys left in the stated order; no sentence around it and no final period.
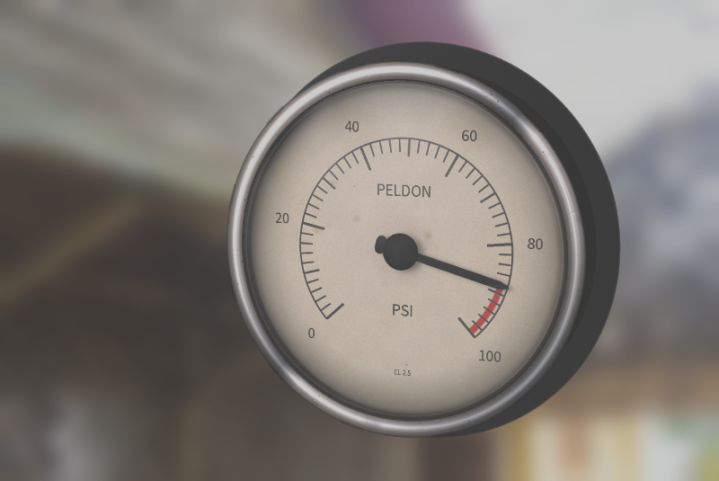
{"value": 88, "unit": "psi"}
